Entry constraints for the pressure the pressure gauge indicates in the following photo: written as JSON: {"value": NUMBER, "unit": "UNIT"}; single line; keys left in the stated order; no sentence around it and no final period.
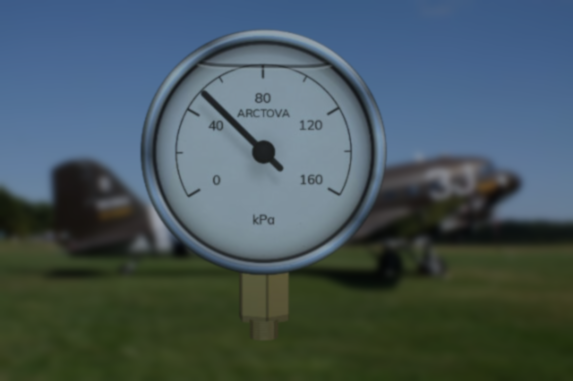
{"value": 50, "unit": "kPa"}
